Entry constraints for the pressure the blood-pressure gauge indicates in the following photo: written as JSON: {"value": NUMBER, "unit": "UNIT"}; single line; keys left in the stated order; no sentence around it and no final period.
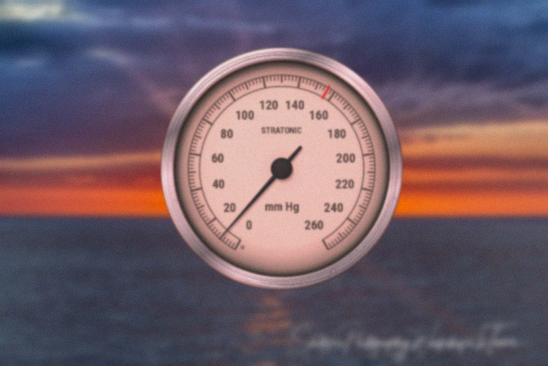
{"value": 10, "unit": "mmHg"}
